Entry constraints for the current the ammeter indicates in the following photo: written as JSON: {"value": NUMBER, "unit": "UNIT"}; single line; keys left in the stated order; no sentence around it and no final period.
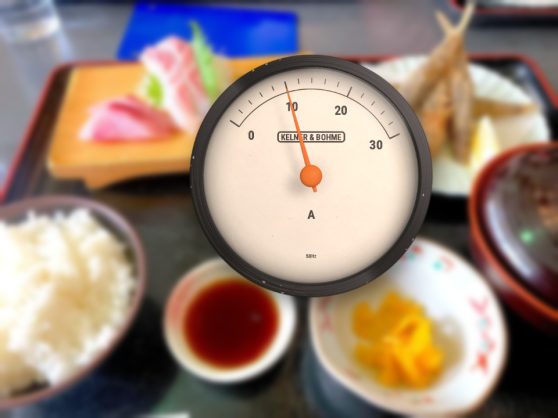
{"value": 10, "unit": "A"}
